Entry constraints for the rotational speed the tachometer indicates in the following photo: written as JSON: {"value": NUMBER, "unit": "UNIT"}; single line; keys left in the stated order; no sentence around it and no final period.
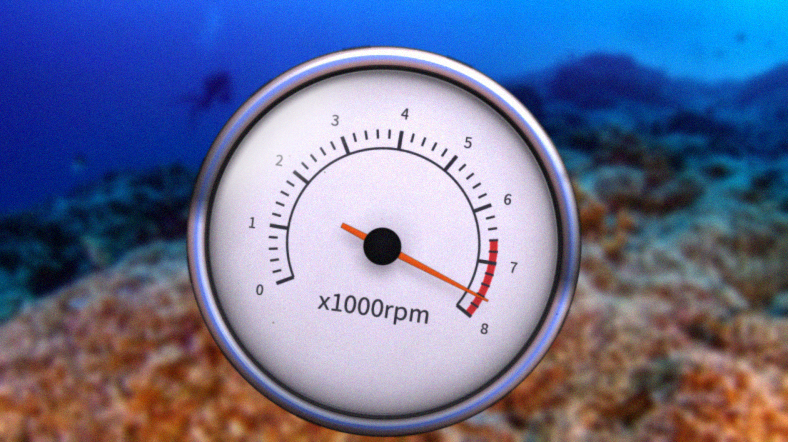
{"value": 7600, "unit": "rpm"}
